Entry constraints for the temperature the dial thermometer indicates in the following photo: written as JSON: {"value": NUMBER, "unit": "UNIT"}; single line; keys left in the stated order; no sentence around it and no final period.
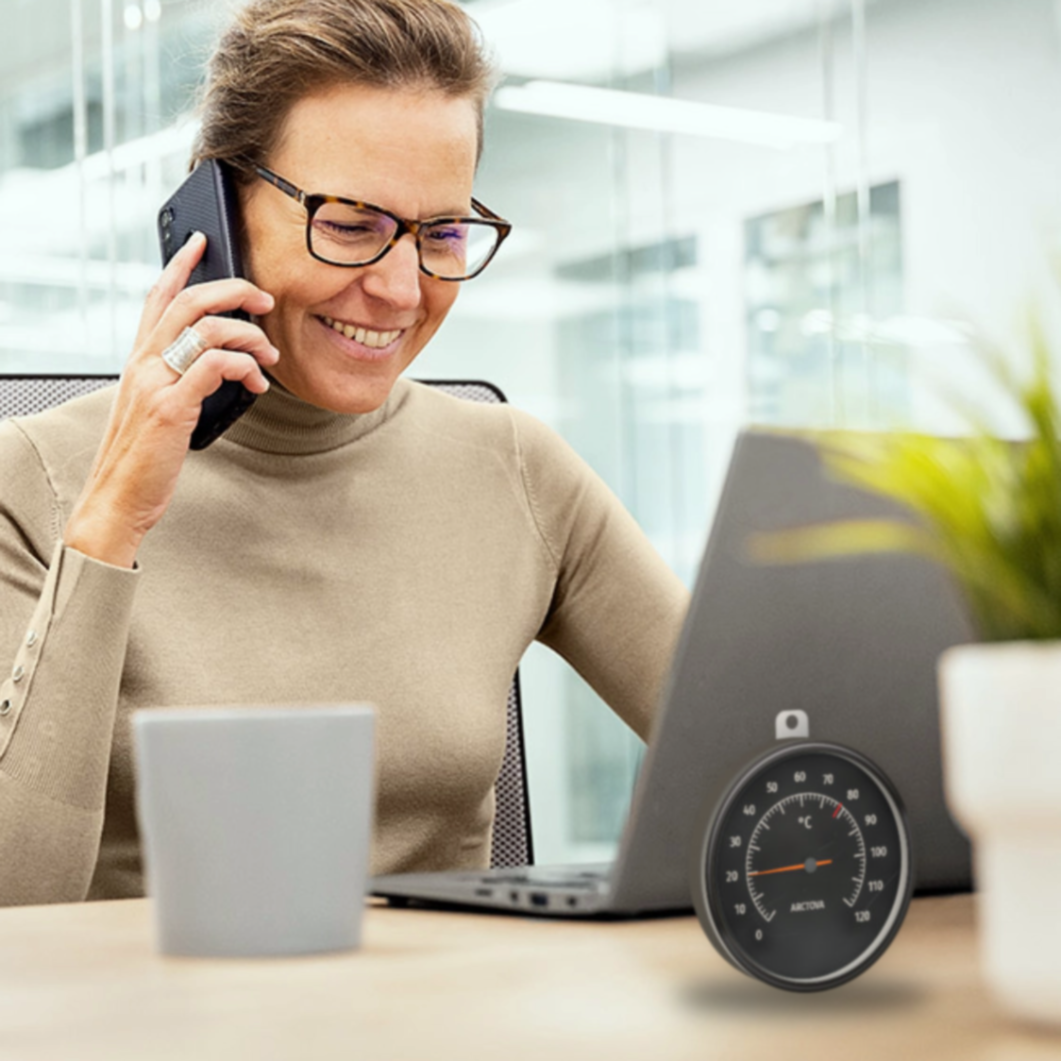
{"value": 20, "unit": "°C"}
